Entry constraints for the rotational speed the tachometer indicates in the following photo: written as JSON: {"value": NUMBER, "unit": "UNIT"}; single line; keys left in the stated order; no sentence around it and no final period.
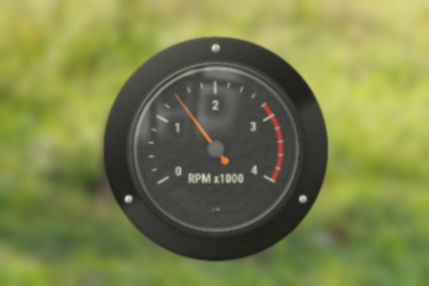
{"value": 1400, "unit": "rpm"}
